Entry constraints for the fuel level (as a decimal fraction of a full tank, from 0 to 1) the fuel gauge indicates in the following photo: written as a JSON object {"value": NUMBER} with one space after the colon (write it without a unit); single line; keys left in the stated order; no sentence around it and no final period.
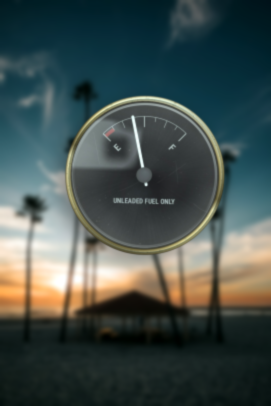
{"value": 0.375}
